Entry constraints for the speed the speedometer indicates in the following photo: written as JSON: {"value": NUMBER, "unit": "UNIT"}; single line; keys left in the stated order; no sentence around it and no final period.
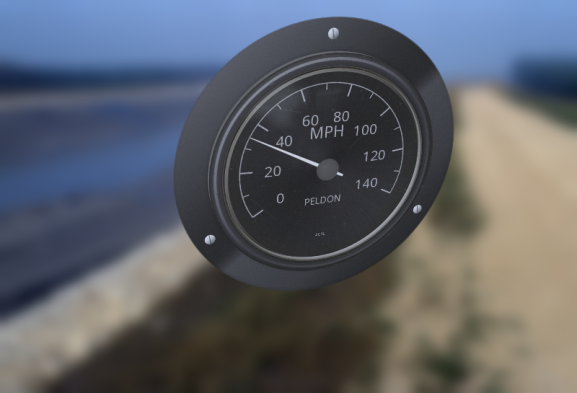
{"value": 35, "unit": "mph"}
